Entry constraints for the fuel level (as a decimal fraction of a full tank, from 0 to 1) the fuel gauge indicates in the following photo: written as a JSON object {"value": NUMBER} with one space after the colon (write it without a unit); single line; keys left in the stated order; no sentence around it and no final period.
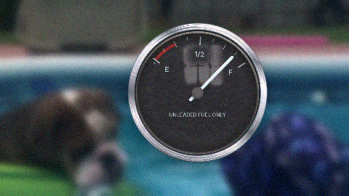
{"value": 0.875}
